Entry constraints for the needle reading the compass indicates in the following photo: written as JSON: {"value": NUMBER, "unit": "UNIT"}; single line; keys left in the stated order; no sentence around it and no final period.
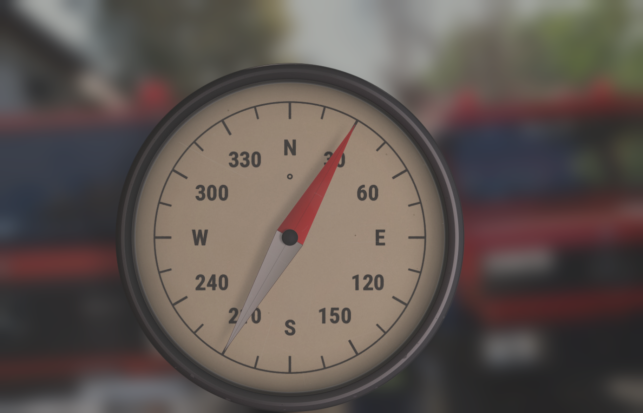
{"value": 30, "unit": "°"}
